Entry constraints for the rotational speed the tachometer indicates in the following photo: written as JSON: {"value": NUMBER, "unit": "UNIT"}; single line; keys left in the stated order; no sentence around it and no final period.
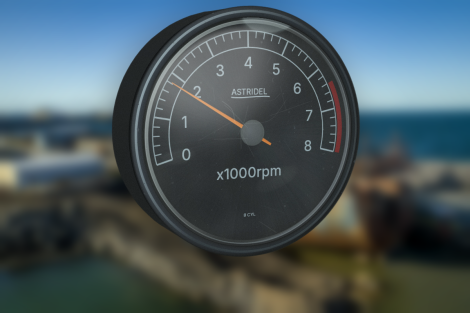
{"value": 1800, "unit": "rpm"}
